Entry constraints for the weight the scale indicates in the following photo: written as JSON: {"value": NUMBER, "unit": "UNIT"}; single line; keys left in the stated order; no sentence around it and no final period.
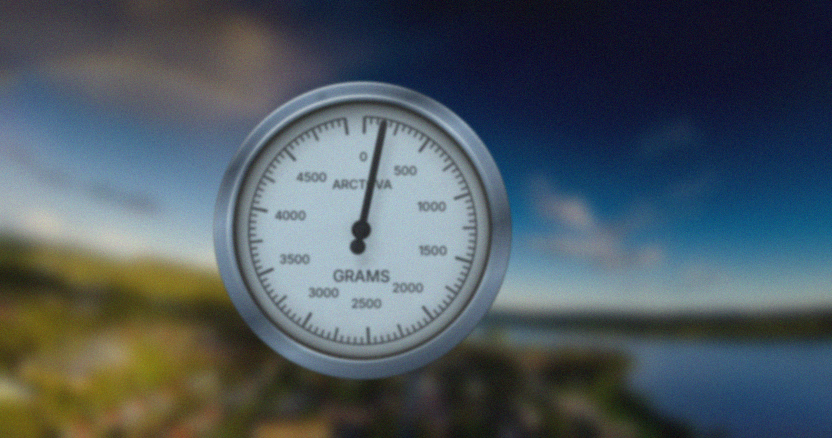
{"value": 150, "unit": "g"}
